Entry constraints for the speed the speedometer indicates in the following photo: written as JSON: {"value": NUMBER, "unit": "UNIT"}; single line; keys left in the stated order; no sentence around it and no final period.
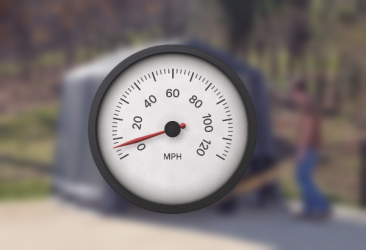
{"value": 6, "unit": "mph"}
